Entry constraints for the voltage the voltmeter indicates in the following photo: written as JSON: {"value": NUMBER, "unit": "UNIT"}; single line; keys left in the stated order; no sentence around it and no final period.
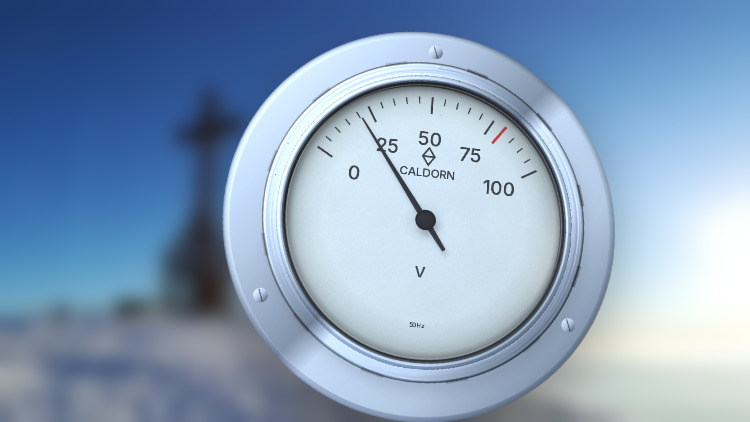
{"value": 20, "unit": "V"}
